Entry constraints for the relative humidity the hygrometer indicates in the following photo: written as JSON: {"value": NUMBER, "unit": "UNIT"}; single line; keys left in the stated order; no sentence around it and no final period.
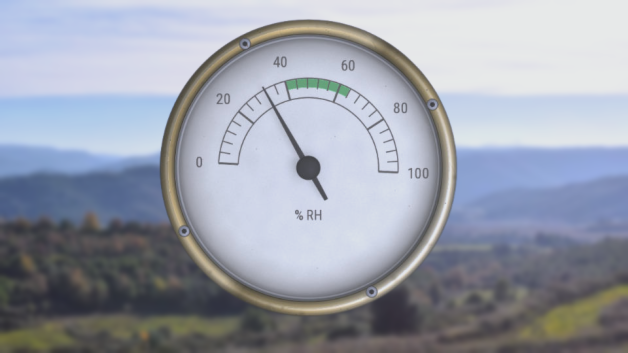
{"value": 32, "unit": "%"}
